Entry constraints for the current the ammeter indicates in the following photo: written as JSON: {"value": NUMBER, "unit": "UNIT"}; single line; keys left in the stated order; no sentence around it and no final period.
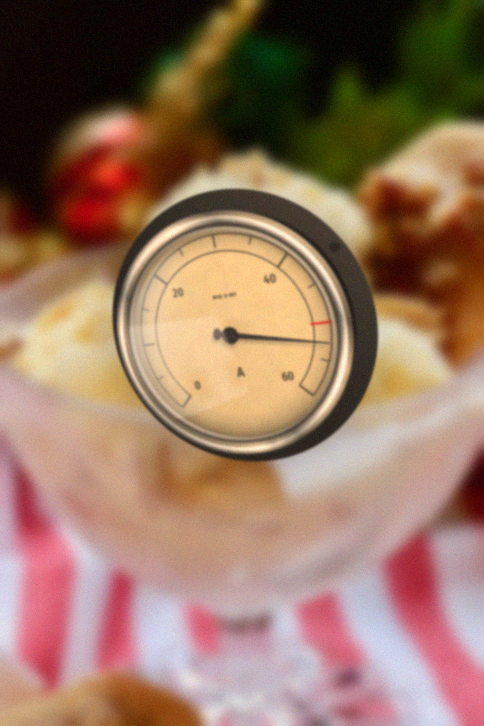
{"value": 52.5, "unit": "A"}
